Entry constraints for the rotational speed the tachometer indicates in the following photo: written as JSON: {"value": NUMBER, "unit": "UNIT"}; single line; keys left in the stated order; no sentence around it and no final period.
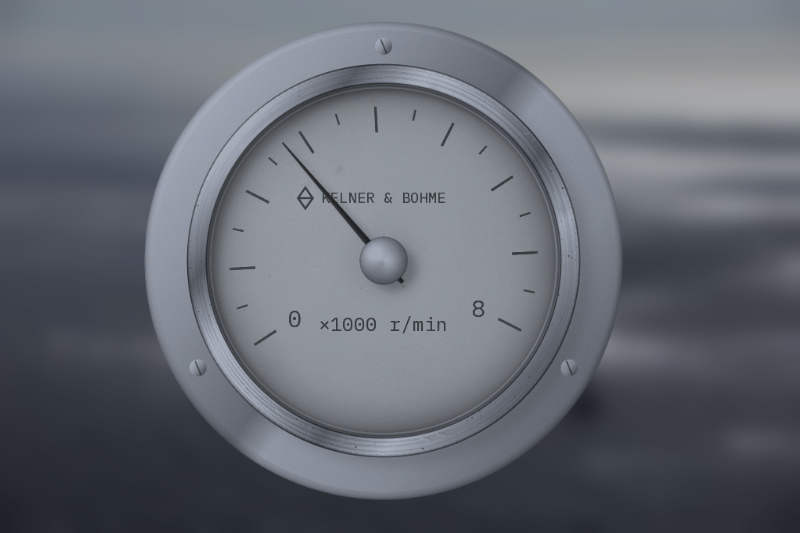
{"value": 2750, "unit": "rpm"}
